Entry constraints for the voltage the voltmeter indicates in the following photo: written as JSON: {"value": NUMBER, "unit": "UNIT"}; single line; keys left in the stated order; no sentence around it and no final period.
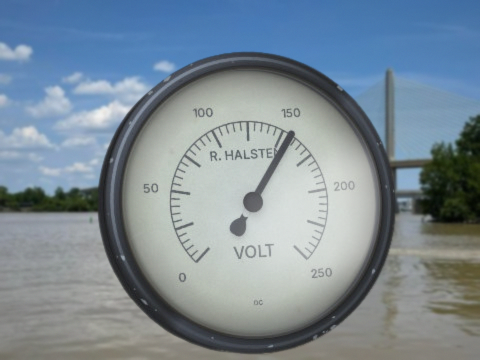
{"value": 155, "unit": "V"}
